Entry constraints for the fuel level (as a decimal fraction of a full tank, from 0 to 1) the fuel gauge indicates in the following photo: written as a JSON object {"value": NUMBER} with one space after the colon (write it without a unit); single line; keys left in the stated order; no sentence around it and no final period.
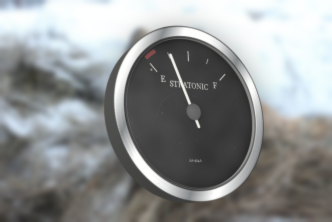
{"value": 0.25}
